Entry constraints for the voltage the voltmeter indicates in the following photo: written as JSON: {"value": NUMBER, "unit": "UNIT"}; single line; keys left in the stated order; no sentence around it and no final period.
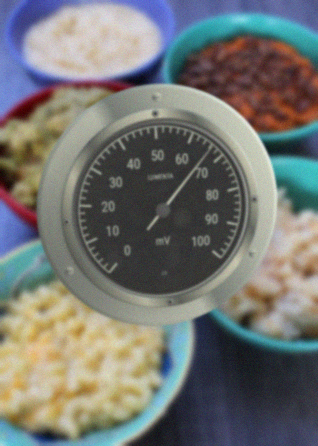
{"value": 66, "unit": "mV"}
